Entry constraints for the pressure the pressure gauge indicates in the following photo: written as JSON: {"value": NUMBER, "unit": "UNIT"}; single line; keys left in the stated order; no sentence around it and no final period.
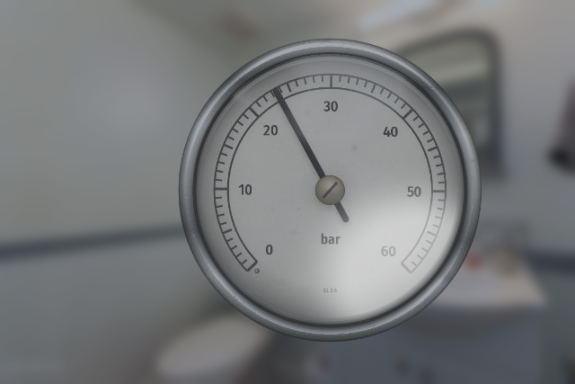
{"value": 23.5, "unit": "bar"}
